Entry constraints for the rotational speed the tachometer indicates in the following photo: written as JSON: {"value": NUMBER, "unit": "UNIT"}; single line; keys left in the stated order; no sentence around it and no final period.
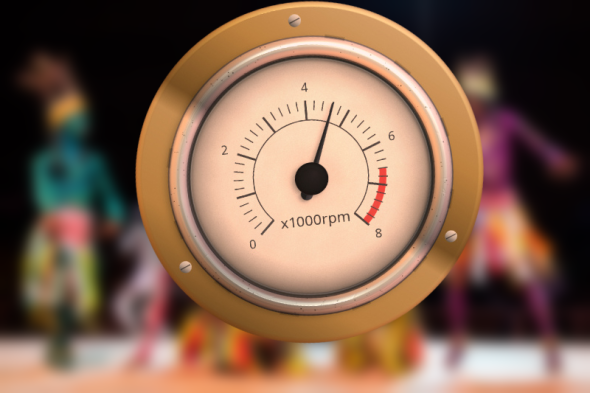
{"value": 4600, "unit": "rpm"}
